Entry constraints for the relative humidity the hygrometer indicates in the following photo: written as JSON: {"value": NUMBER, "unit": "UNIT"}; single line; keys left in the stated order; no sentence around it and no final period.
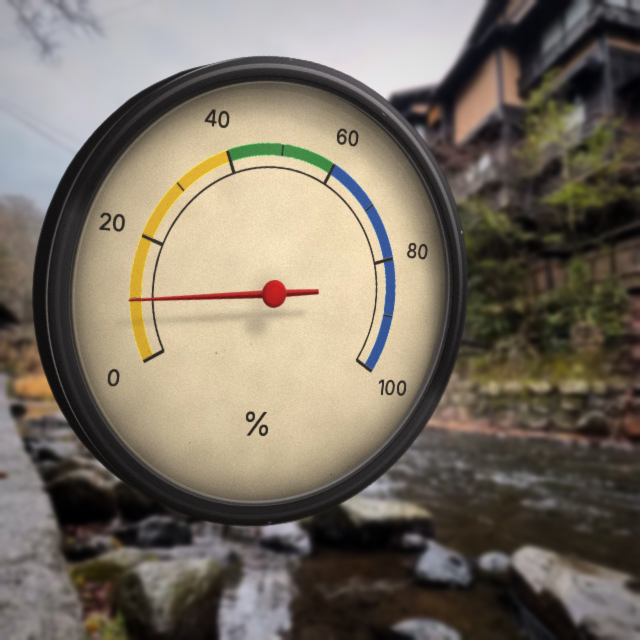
{"value": 10, "unit": "%"}
